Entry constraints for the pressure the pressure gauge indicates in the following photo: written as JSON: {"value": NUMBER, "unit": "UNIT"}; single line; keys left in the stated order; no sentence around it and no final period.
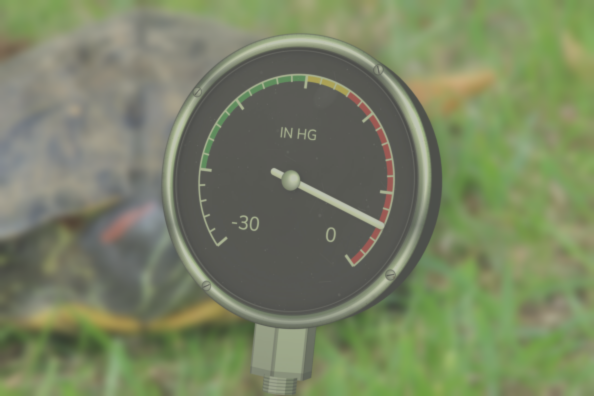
{"value": -3, "unit": "inHg"}
